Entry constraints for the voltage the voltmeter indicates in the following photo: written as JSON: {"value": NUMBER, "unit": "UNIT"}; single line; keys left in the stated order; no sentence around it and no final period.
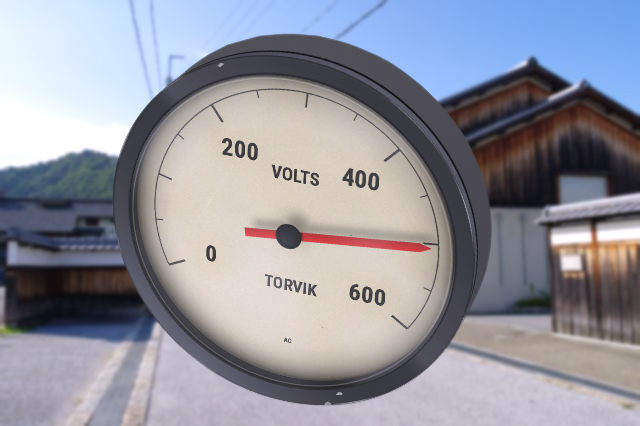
{"value": 500, "unit": "V"}
